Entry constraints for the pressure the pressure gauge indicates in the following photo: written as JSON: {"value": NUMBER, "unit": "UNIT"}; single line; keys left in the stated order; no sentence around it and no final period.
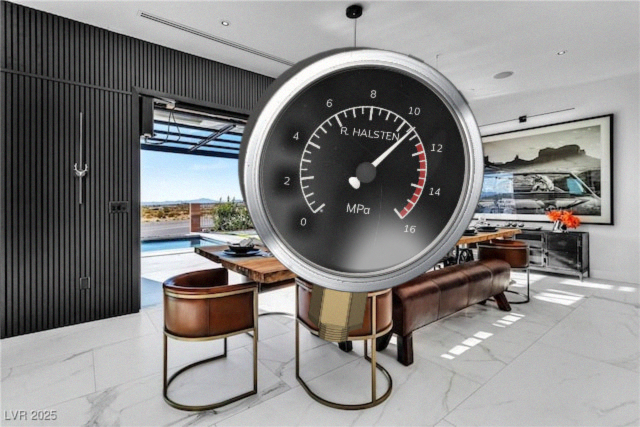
{"value": 10.5, "unit": "MPa"}
